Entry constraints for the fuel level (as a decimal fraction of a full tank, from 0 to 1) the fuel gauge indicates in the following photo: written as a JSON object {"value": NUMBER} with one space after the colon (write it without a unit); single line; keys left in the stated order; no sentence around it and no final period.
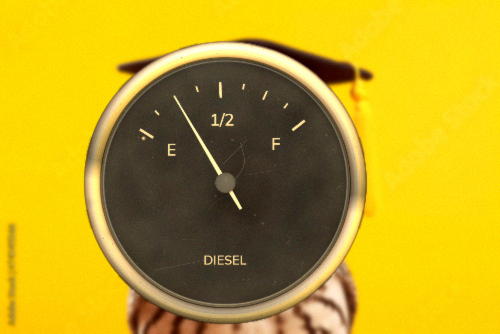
{"value": 0.25}
